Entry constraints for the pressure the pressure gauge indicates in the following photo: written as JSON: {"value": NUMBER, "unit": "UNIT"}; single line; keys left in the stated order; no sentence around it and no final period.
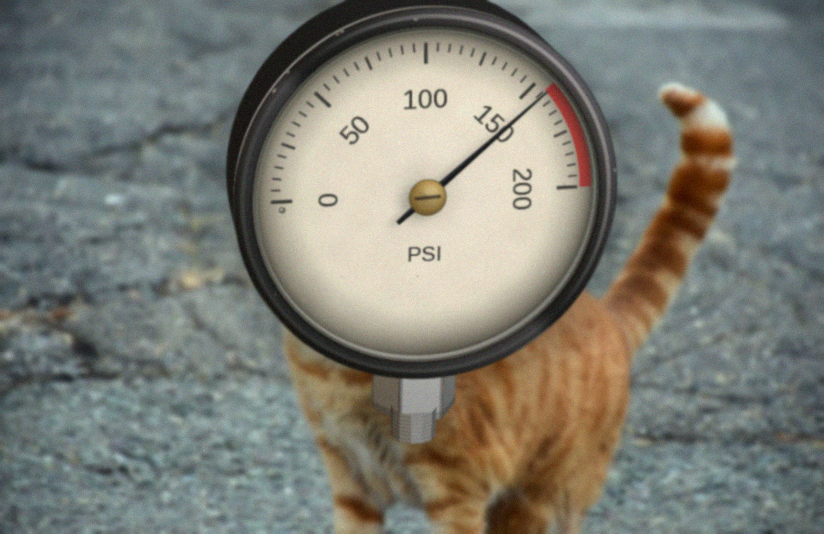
{"value": 155, "unit": "psi"}
